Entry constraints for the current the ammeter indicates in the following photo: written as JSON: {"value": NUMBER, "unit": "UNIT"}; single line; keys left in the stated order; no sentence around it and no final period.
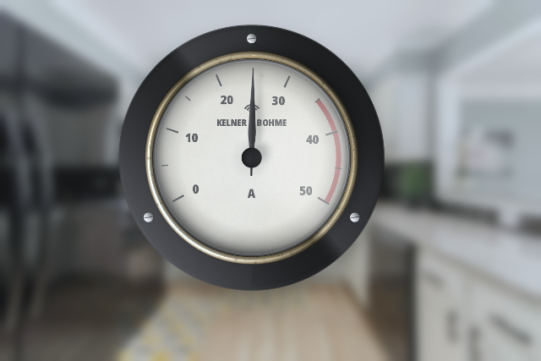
{"value": 25, "unit": "A"}
